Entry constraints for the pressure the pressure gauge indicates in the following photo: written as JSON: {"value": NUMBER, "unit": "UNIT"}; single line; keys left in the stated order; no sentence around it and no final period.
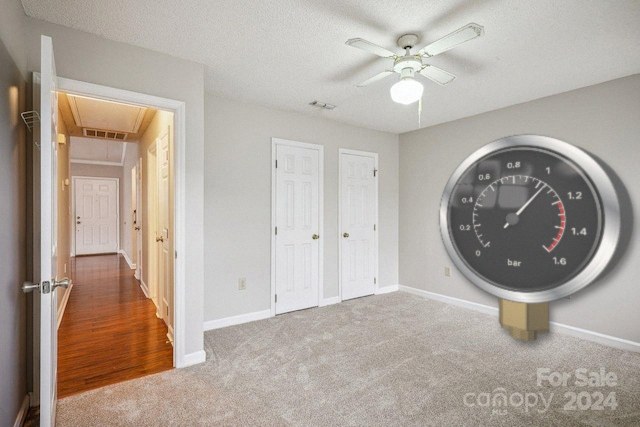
{"value": 1.05, "unit": "bar"}
